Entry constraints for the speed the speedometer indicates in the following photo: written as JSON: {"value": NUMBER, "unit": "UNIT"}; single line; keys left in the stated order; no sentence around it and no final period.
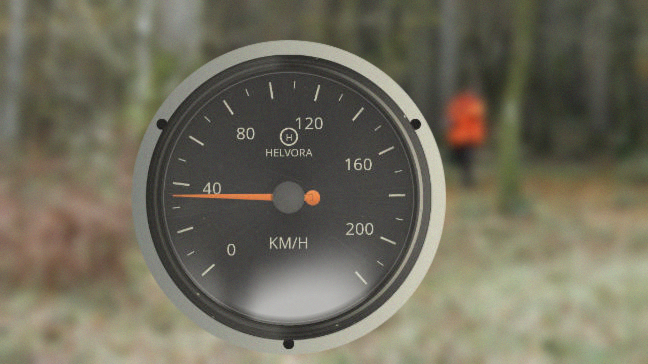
{"value": 35, "unit": "km/h"}
